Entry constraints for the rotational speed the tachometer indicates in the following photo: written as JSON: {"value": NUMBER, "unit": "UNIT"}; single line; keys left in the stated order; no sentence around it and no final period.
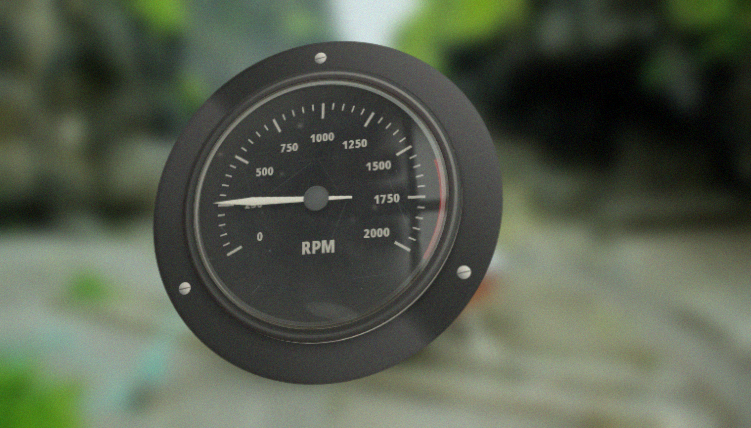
{"value": 250, "unit": "rpm"}
